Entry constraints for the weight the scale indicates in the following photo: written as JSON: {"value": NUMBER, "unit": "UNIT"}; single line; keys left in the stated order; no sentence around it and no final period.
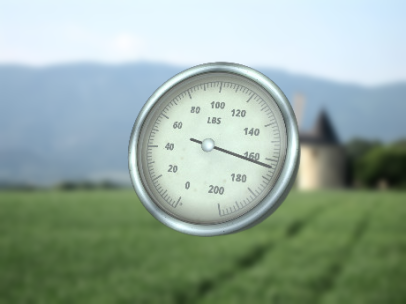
{"value": 164, "unit": "lb"}
